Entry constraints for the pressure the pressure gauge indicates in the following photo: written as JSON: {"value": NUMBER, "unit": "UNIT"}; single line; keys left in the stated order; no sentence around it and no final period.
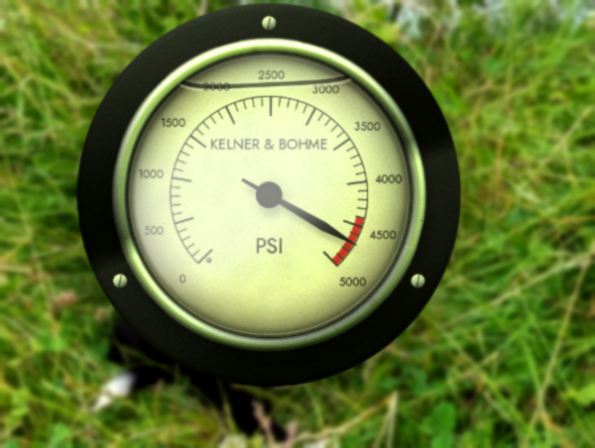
{"value": 4700, "unit": "psi"}
